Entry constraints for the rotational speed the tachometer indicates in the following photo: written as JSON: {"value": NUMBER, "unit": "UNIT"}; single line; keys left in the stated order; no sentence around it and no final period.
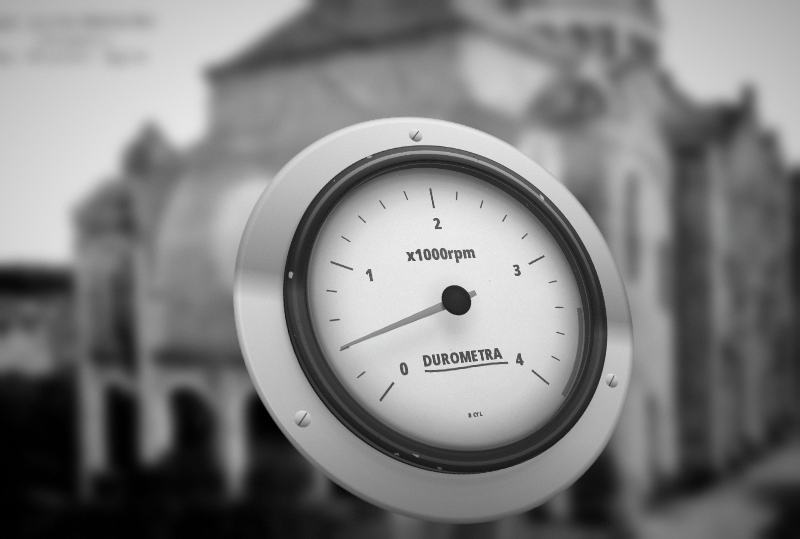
{"value": 400, "unit": "rpm"}
